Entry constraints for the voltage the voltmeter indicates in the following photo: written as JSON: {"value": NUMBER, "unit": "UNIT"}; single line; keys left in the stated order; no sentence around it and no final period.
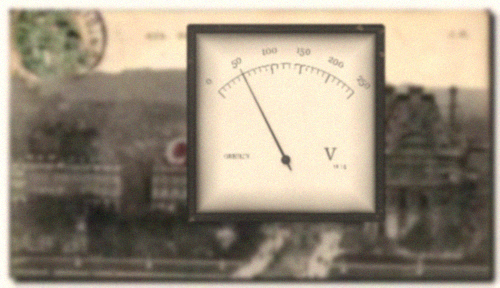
{"value": 50, "unit": "V"}
